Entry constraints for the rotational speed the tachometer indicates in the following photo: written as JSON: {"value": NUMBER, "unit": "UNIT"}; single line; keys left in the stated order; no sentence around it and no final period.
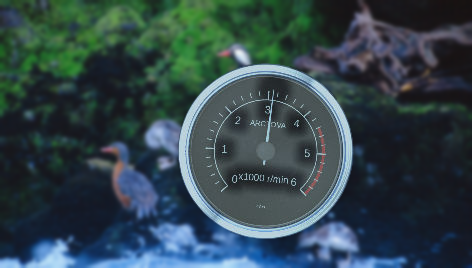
{"value": 3100, "unit": "rpm"}
